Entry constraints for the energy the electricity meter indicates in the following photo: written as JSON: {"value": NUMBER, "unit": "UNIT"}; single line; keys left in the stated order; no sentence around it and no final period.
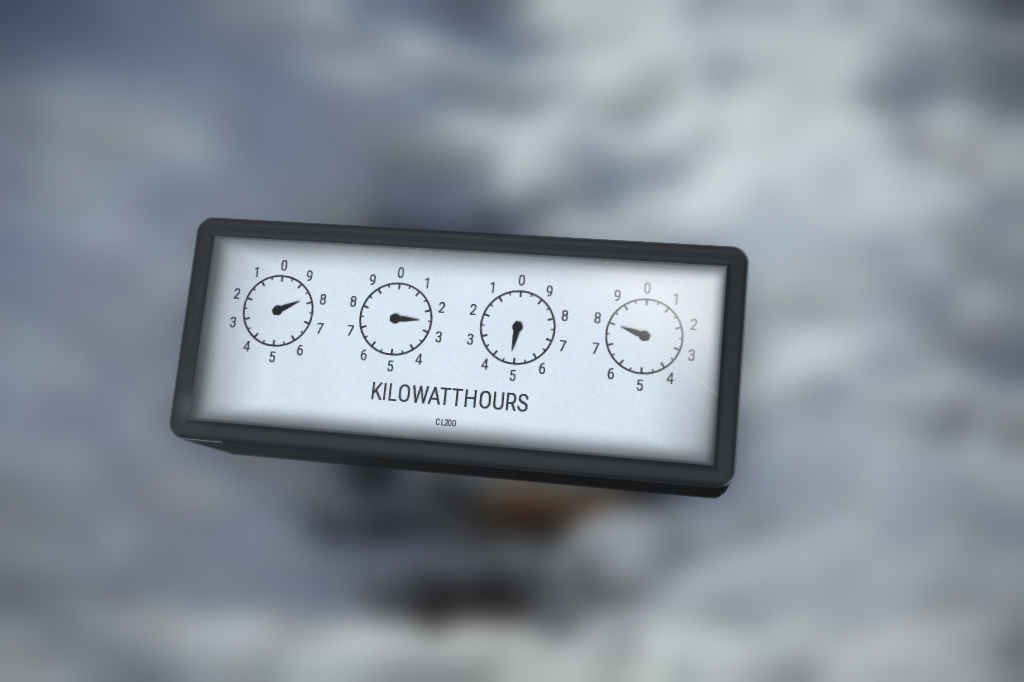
{"value": 8248, "unit": "kWh"}
